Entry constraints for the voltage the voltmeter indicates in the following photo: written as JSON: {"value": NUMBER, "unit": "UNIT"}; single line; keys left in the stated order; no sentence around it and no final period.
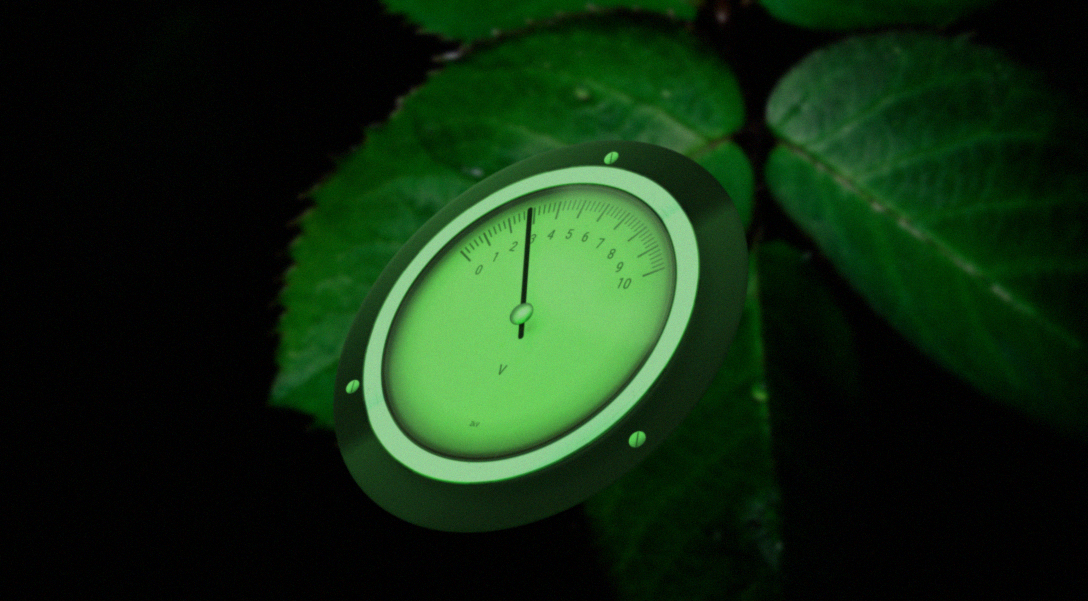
{"value": 3, "unit": "V"}
